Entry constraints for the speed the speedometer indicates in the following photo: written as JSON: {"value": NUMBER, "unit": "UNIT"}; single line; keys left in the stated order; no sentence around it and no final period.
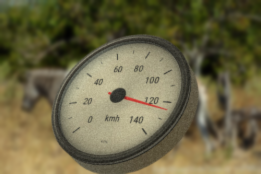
{"value": 125, "unit": "km/h"}
